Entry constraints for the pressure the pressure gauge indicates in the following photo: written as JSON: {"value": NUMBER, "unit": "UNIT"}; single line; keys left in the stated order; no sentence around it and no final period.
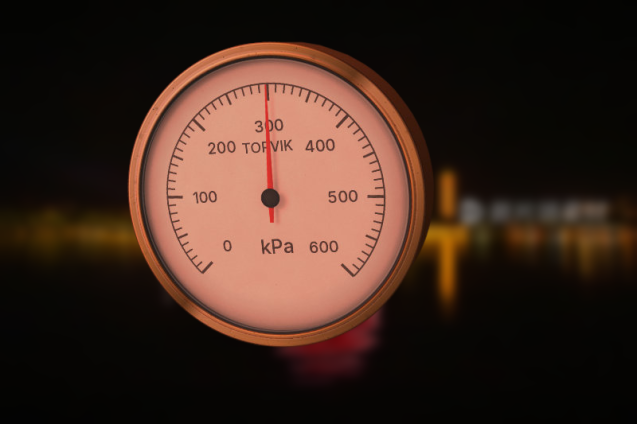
{"value": 300, "unit": "kPa"}
